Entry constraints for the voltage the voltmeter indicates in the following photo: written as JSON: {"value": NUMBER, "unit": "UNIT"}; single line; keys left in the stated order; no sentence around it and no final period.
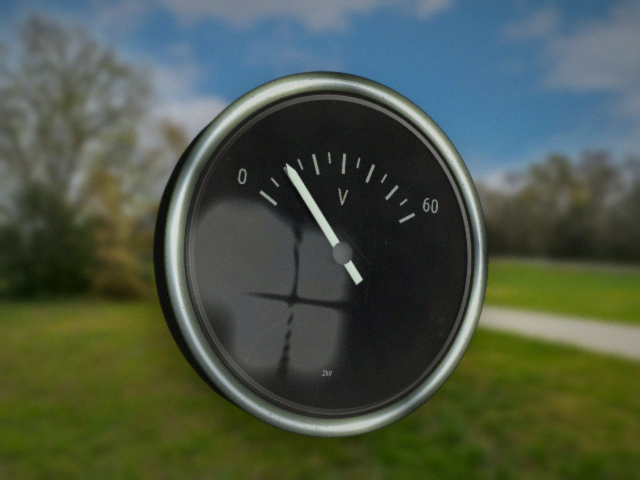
{"value": 10, "unit": "V"}
